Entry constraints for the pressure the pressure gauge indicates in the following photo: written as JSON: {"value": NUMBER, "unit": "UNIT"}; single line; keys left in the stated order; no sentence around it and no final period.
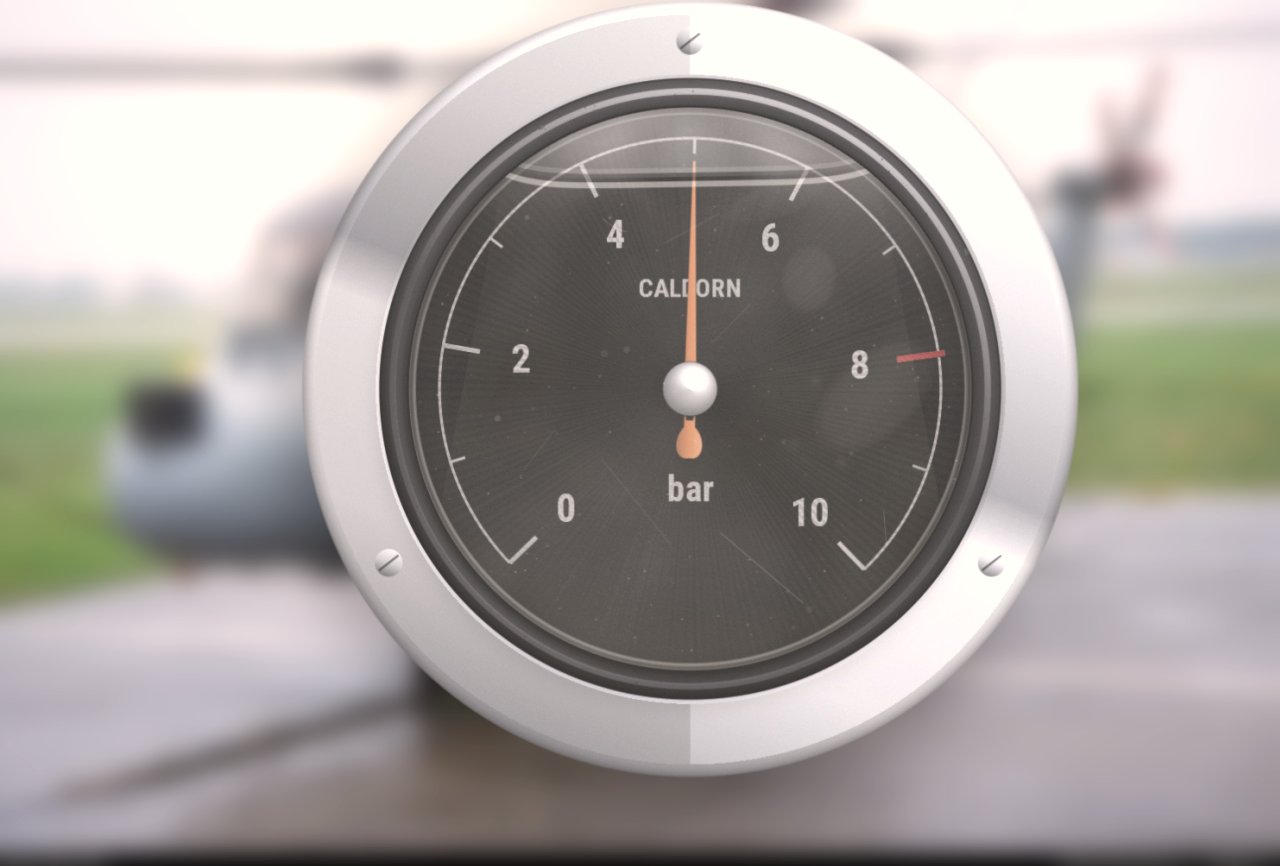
{"value": 5, "unit": "bar"}
